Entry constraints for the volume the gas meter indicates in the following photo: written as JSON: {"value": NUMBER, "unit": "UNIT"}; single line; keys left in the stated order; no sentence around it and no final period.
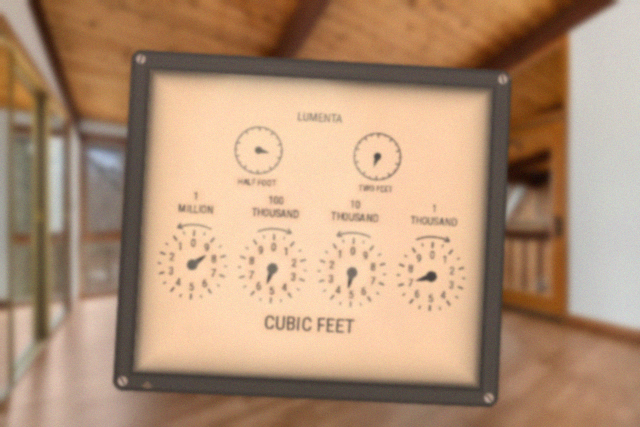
{"value": 854700, "unit": "ft³"}
